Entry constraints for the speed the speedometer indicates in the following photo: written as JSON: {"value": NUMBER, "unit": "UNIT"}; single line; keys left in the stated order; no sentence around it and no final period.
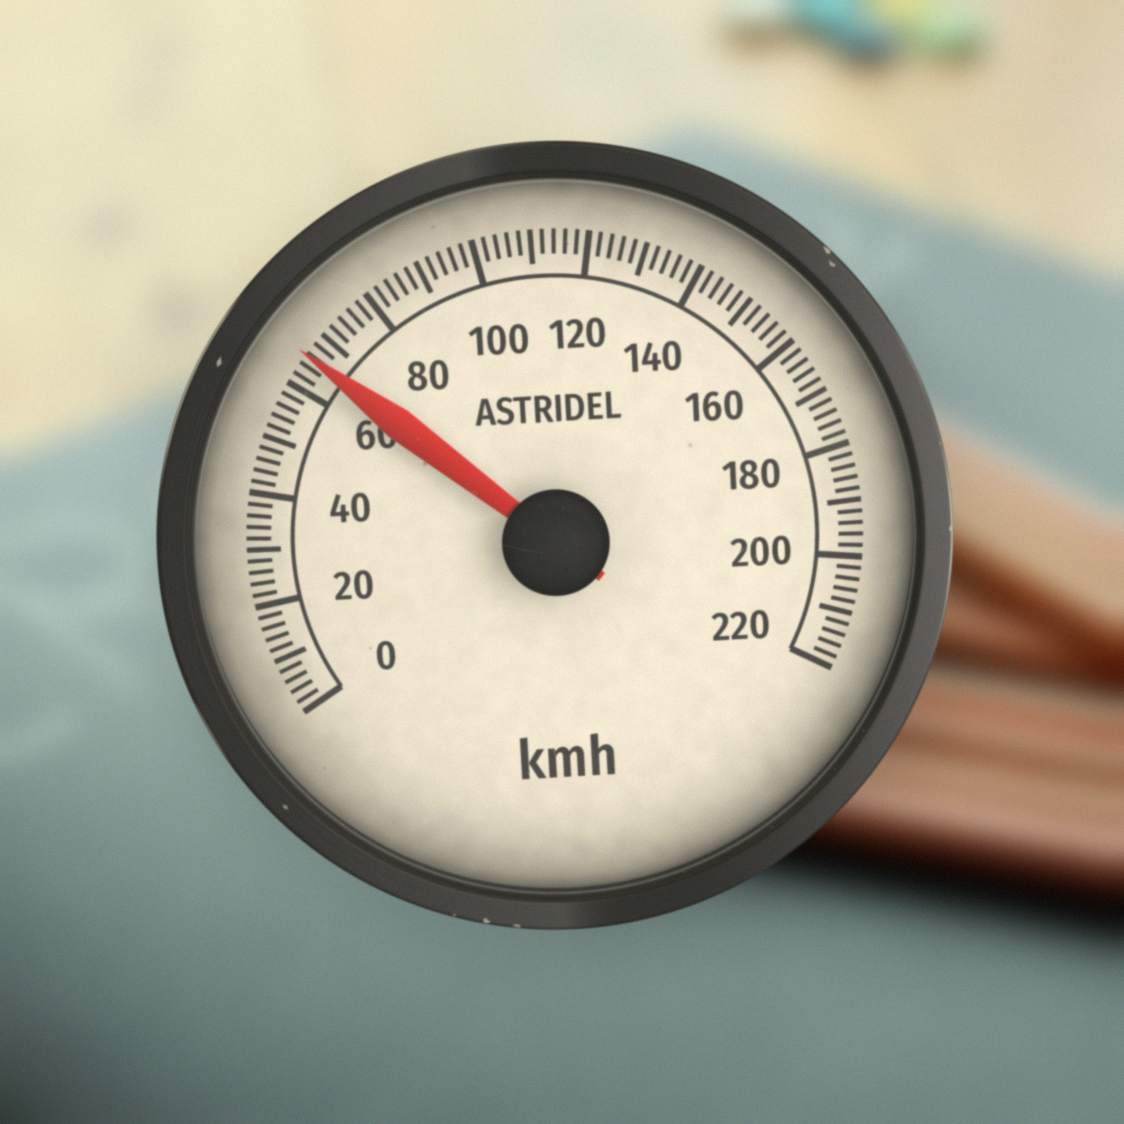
{"value": 66, "unit": "km/h"}
